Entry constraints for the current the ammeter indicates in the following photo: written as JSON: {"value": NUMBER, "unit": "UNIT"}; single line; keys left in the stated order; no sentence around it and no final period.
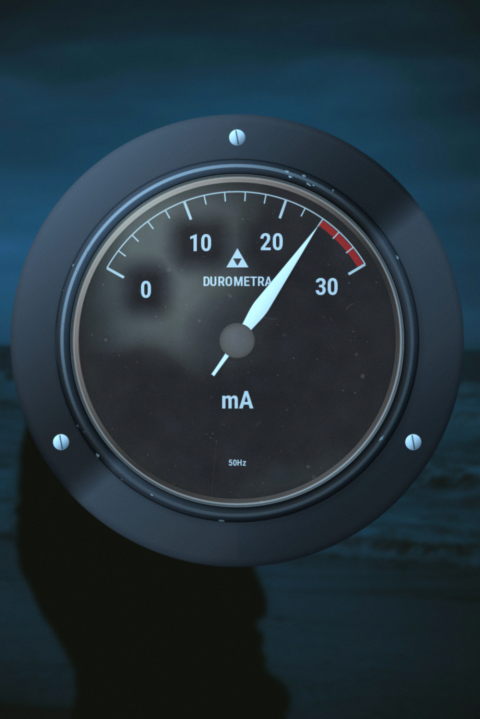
{"value": 24, "unit": "mA"}
